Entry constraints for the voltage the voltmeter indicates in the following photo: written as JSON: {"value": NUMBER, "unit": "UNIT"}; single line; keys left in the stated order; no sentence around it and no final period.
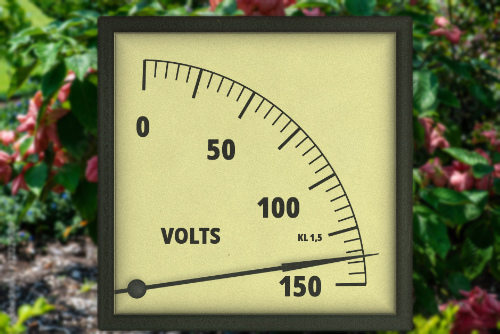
{"value": 137.5, "unit": "V"}
